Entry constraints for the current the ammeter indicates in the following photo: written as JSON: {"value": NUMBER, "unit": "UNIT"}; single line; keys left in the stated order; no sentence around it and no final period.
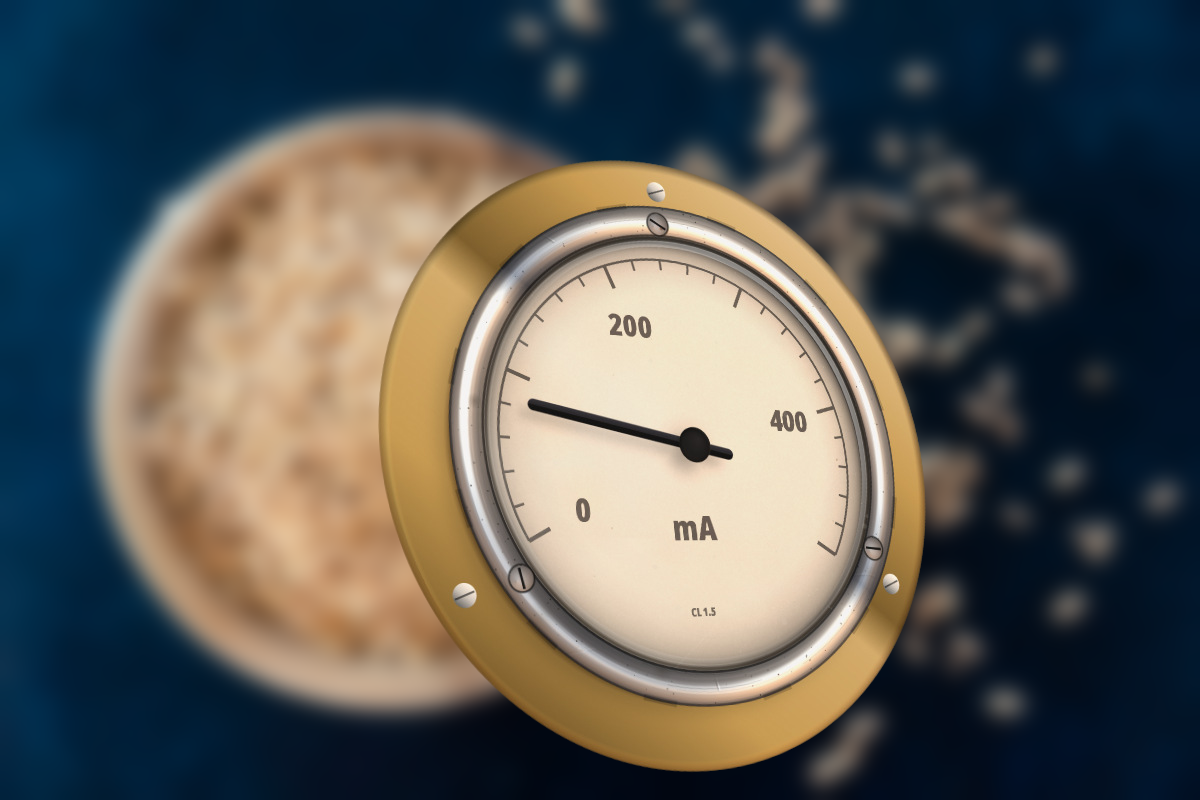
{"value": 80, "unit": "mA"}
